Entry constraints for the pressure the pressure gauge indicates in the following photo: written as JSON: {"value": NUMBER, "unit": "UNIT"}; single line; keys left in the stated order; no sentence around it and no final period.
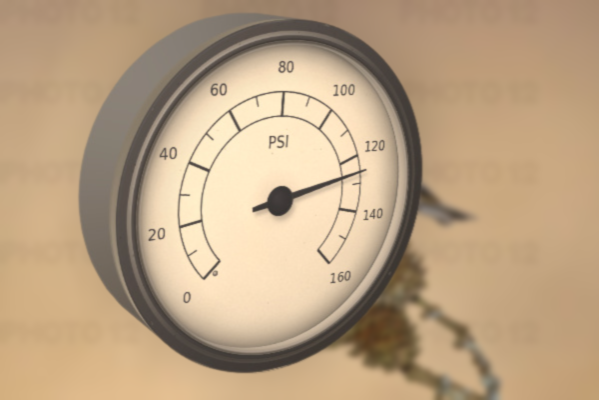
{"value": 125, "unit": "psi"}
